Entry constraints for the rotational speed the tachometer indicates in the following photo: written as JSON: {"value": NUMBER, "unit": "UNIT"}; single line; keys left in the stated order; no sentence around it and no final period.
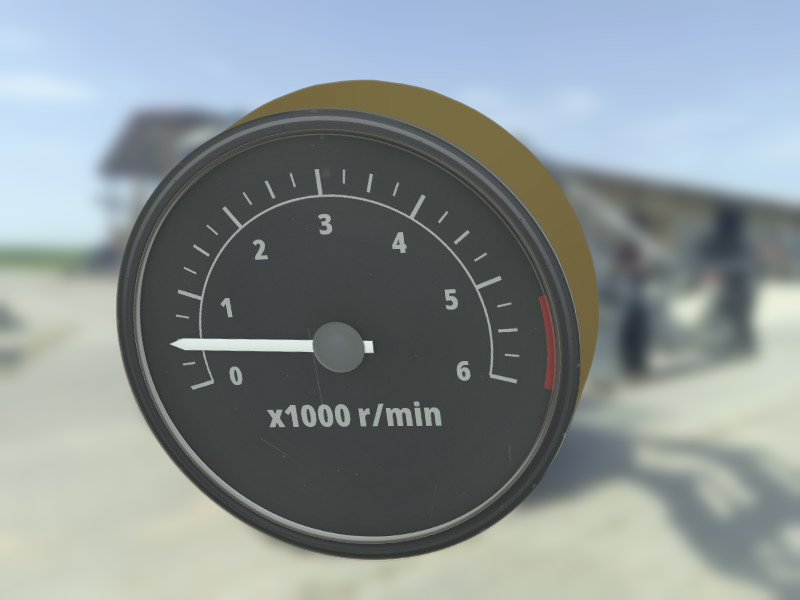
{"value": 500, "unit": "rpm"}
